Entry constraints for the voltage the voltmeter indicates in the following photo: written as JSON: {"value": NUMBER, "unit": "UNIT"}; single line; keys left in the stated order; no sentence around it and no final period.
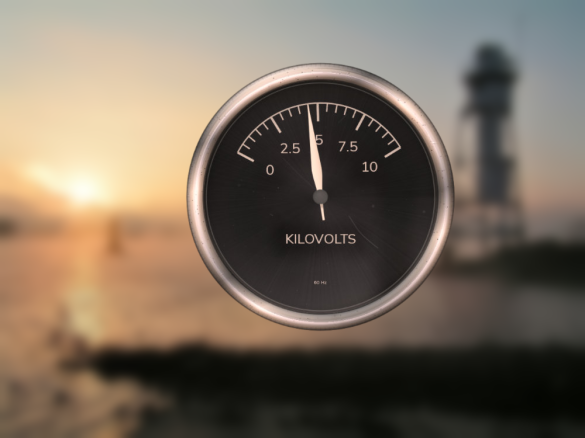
{"value": 4.5, "unit": "kV"}
